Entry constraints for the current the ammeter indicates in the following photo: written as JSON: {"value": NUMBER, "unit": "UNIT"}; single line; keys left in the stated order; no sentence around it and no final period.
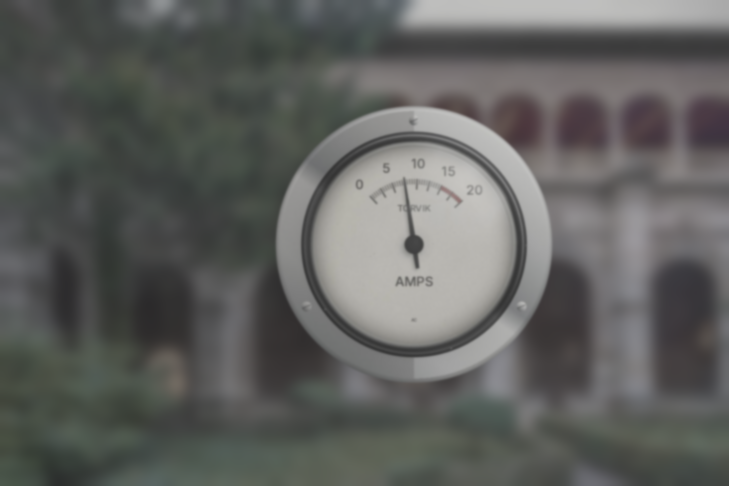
{"value": 7.5, "unit": "A"}
